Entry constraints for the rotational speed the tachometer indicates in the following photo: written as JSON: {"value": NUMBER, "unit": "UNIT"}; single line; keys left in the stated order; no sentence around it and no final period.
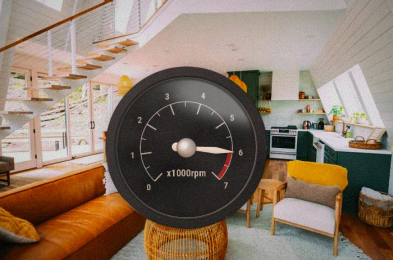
{"value": 6000, "unit": "rpm"}
